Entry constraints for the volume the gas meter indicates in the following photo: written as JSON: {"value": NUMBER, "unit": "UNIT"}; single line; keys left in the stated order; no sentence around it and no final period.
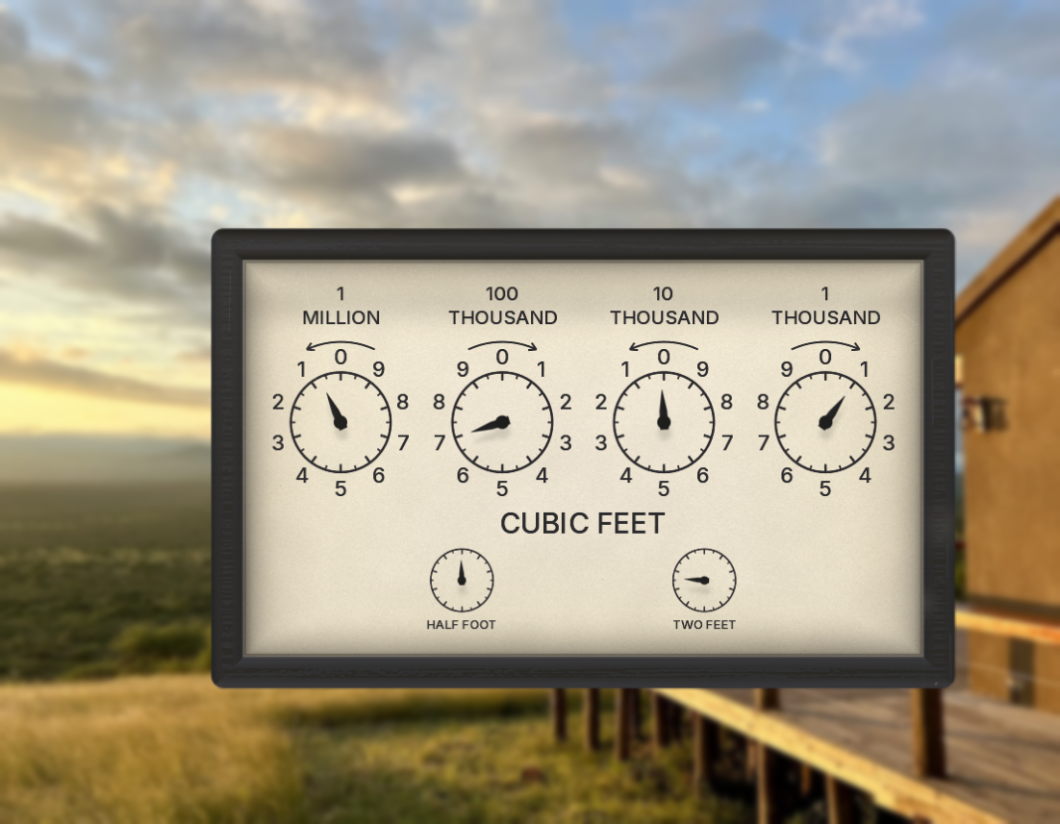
{"value": 70100, "unit": "ft³"}
